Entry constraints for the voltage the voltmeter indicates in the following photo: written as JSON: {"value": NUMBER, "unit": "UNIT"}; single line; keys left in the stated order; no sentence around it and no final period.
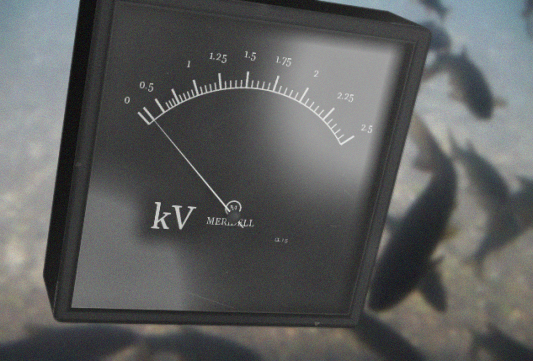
{"value": 0.25, "unit": "kV"}
